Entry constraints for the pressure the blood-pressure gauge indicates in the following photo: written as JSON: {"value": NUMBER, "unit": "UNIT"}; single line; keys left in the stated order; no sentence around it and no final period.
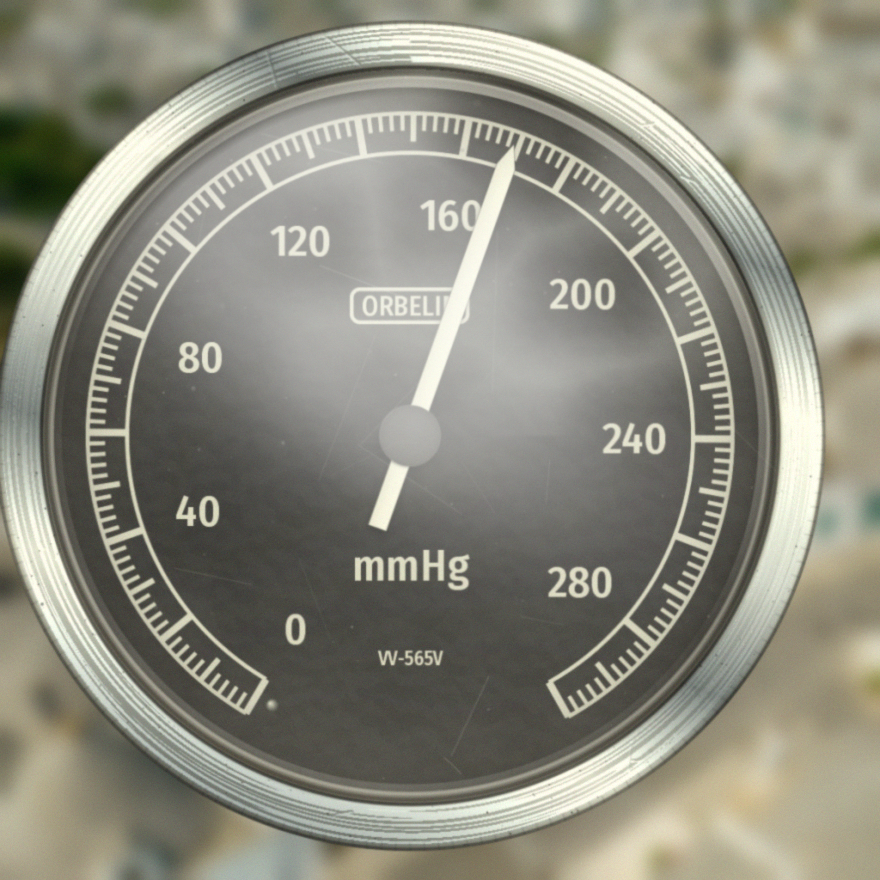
{"value": 169, "unit": "mmHg"}
